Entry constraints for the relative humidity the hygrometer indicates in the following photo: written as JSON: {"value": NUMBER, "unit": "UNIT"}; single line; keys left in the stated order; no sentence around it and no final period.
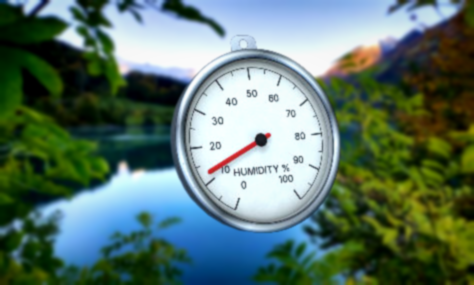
{"value": 12.5, "unit": "%"}
